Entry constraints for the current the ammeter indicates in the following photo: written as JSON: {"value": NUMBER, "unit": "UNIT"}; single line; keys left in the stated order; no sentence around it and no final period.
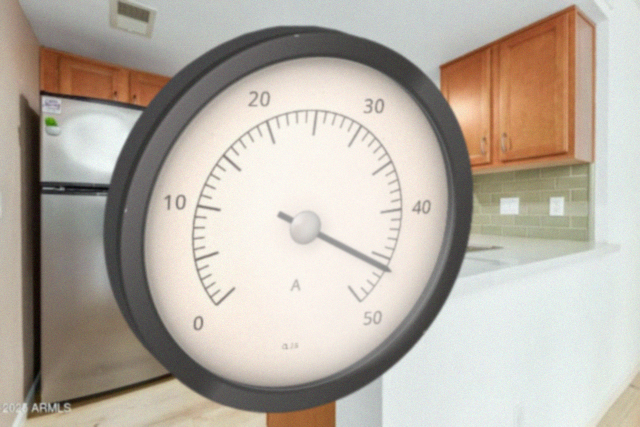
{"value": 46, "unit": "A"}
